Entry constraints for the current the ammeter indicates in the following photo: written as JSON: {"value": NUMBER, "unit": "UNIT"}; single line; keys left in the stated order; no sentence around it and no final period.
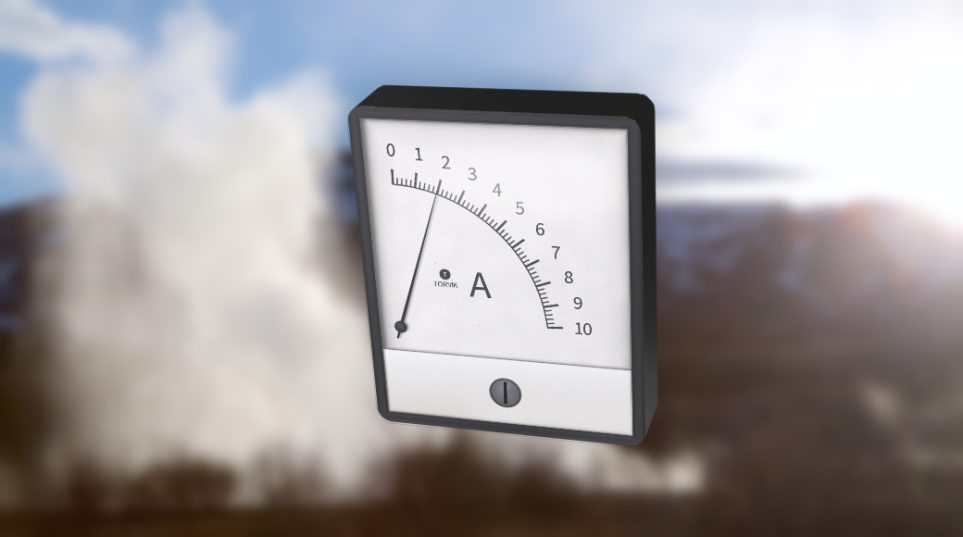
{"value": 2, "unit": "A"}
